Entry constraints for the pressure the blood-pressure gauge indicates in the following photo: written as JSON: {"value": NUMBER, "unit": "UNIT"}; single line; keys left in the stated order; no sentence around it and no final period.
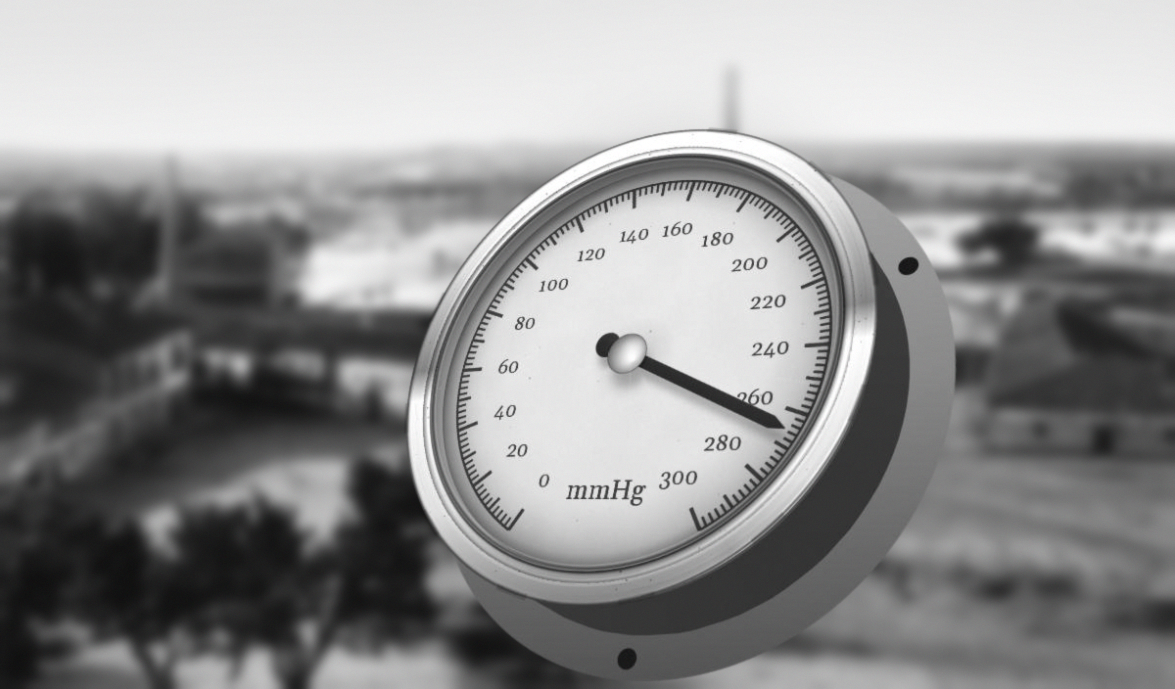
{"value": 266, "unit": "mmHg"}
